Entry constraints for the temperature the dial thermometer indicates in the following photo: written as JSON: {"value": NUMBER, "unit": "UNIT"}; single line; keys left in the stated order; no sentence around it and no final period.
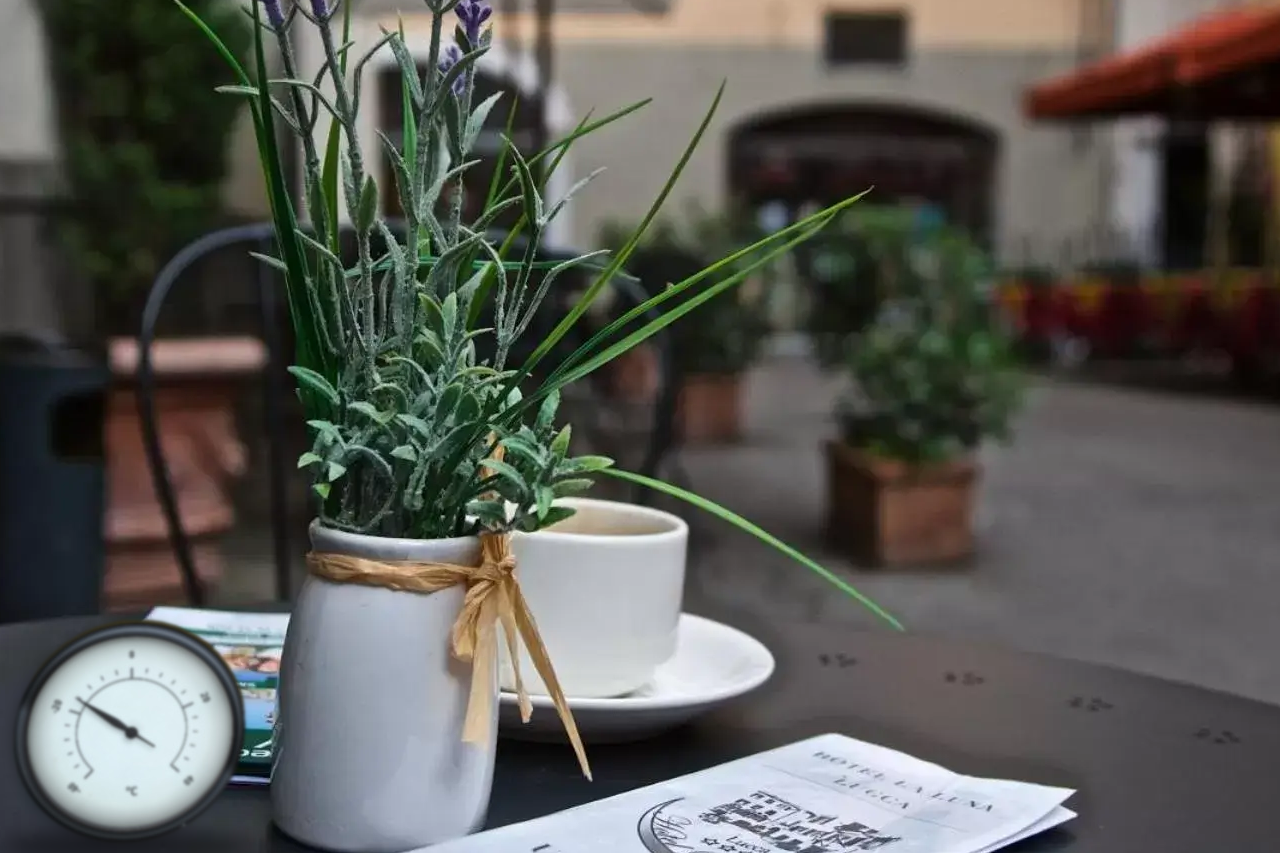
{"value": -16, "unit": "°C"}
